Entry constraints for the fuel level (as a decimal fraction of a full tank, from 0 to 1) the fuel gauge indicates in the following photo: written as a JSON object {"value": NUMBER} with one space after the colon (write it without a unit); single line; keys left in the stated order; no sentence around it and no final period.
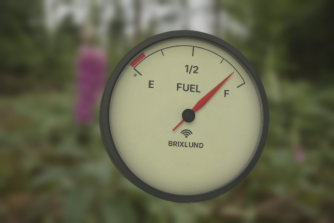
{"value": 0.875}
